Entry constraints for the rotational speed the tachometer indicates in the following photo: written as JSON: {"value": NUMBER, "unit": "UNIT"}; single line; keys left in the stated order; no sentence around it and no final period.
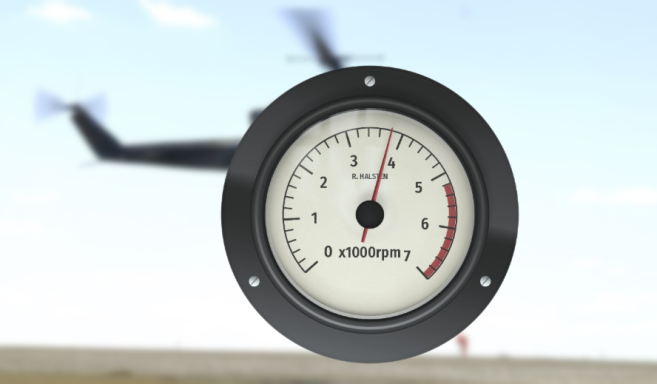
{"value": 3800, "unit": "rpm"}
